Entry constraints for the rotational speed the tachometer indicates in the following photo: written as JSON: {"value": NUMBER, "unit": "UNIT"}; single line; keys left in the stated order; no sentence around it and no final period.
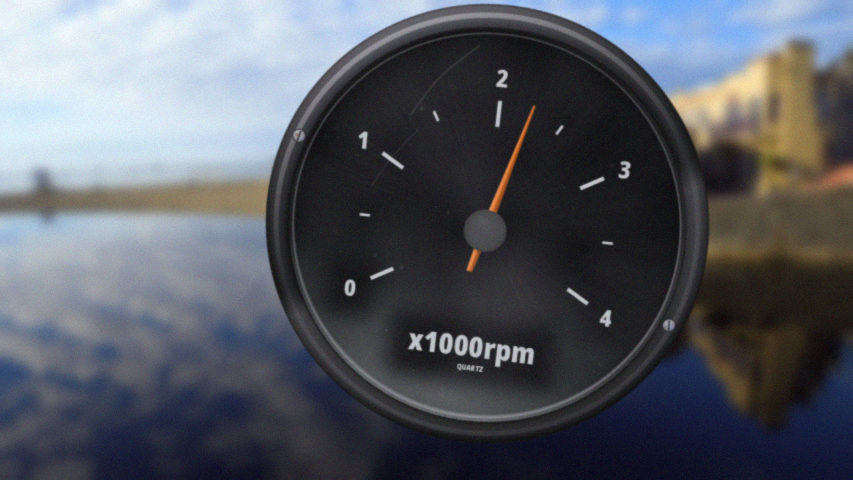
{"value": 2250, "unit": "rpm"}
